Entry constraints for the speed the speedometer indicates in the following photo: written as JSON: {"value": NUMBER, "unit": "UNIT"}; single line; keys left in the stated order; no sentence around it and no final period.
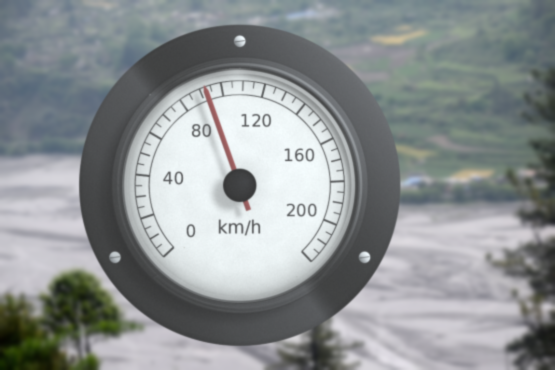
{"value": 92.5, "unit": "km/h"}
